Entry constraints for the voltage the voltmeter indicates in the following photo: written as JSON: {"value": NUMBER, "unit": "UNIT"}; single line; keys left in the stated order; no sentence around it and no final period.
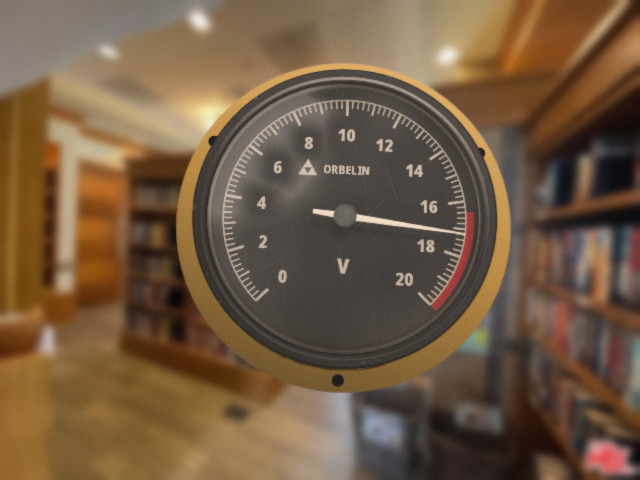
{"value": 17.2, "unit": "V"}
